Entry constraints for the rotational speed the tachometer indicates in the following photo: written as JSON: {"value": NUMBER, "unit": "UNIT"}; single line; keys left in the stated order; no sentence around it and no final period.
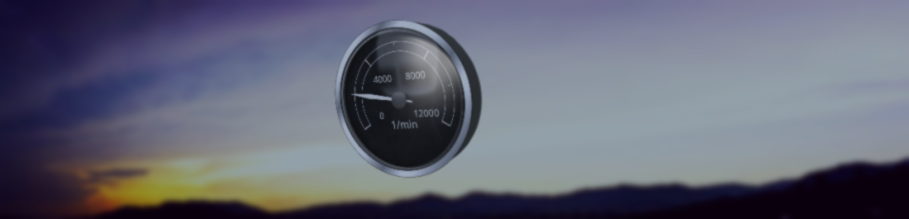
{"value": 2000, "unit": "rpm"}
